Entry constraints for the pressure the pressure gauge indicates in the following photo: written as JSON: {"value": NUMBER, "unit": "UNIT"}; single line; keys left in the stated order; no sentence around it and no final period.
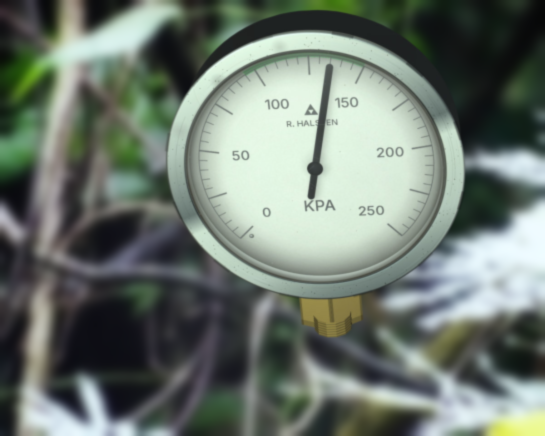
{"value": 135, "unit": "kPa"}
